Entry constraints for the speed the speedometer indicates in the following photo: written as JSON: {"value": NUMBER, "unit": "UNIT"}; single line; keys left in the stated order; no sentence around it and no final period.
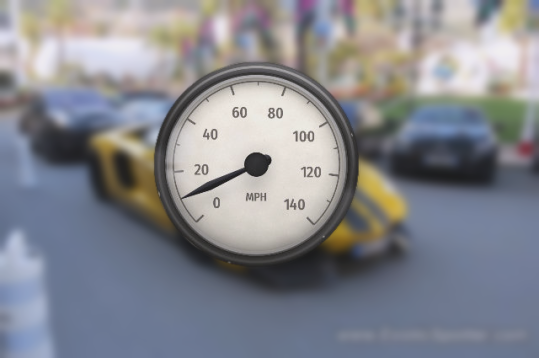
{"value": 10, "unit": "mph"}
